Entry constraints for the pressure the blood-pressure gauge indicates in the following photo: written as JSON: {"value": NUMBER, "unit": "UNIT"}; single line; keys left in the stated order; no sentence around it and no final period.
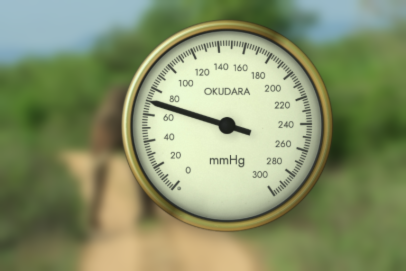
{"value": 70, "unit": "mmHg"}
